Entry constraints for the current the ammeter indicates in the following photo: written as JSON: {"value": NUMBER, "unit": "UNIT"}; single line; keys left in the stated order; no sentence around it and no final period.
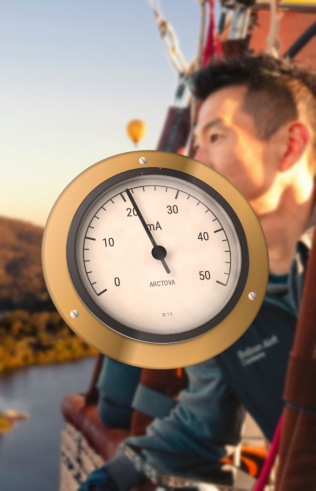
{"value": 21, "unit": "mA"}
